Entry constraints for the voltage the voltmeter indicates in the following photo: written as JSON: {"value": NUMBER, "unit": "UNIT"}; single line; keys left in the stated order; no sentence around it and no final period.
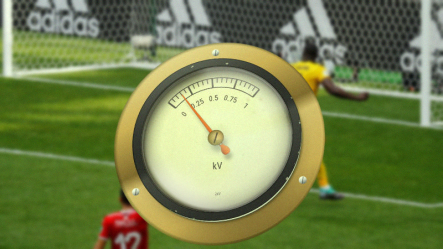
{"value": 0.15, "unit": "kV"}
